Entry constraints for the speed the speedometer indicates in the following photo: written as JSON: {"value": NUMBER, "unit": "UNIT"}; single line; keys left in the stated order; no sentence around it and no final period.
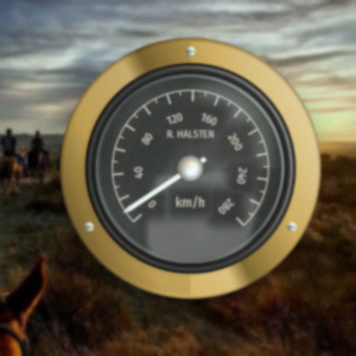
{"value": 10, "unit": "km/h"}
